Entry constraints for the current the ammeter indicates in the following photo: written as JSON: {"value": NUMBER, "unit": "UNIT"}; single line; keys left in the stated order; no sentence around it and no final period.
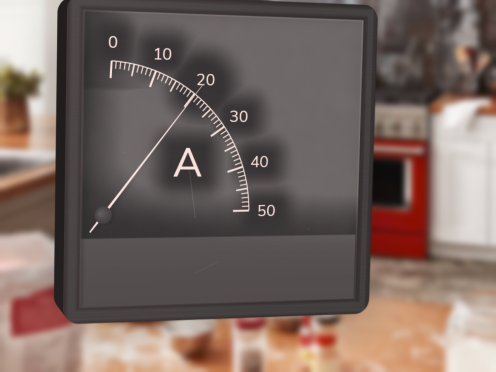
{"value": 20, "unit": "A"}
